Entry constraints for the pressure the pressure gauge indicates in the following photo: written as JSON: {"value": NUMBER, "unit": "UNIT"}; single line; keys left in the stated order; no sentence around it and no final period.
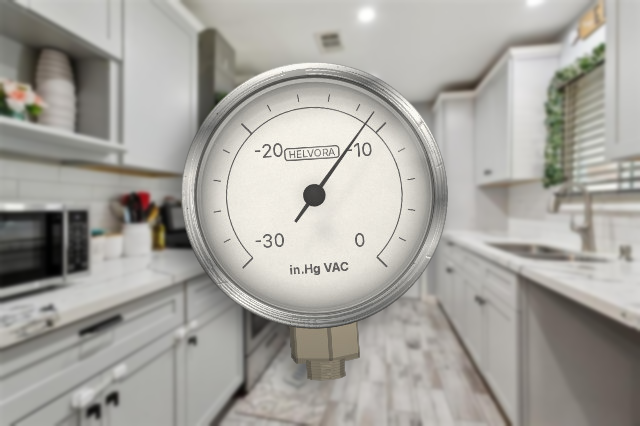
{"value": -11, "unit": "inHg"}
